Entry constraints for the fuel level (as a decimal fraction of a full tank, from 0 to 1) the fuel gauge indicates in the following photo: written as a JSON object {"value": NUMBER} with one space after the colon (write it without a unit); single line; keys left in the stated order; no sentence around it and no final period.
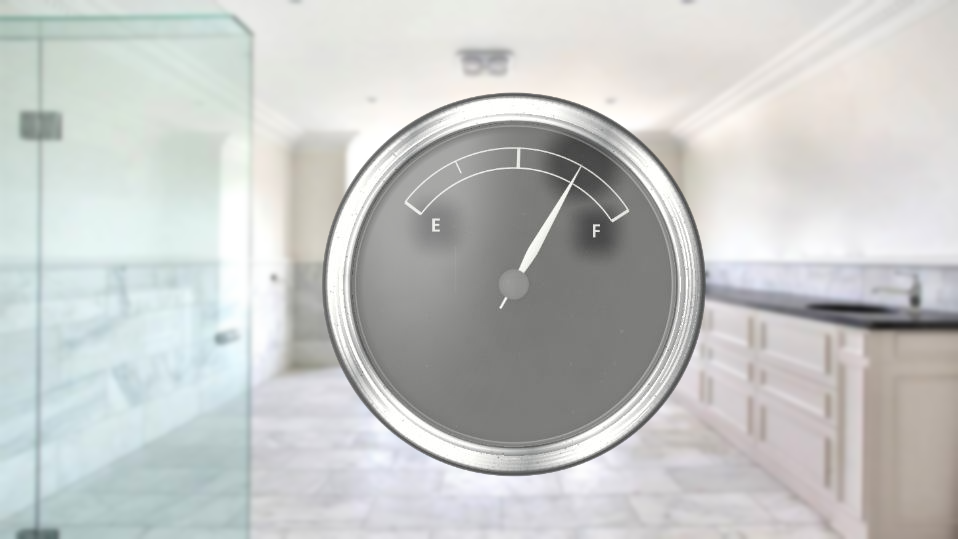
{"value": 0.75}
